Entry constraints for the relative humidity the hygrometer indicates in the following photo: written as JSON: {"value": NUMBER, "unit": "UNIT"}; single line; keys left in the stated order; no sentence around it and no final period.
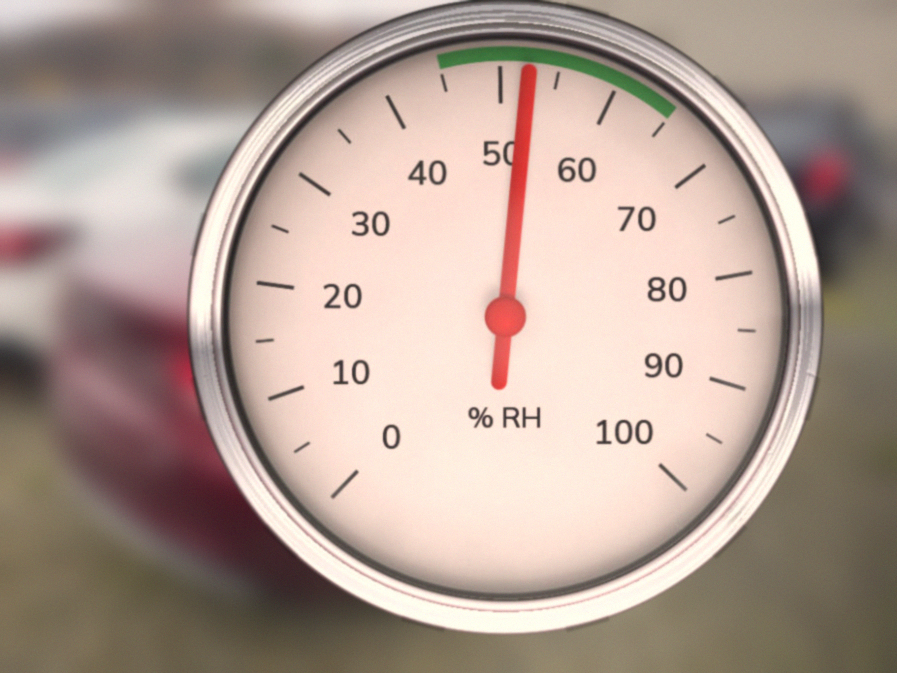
{"value": 52.5, "unit": "%"}
